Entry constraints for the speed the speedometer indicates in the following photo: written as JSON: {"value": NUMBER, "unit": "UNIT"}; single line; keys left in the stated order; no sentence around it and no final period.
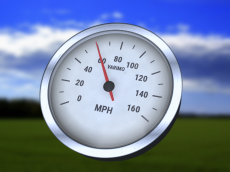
{"value": 60, "unit": "mph"}
